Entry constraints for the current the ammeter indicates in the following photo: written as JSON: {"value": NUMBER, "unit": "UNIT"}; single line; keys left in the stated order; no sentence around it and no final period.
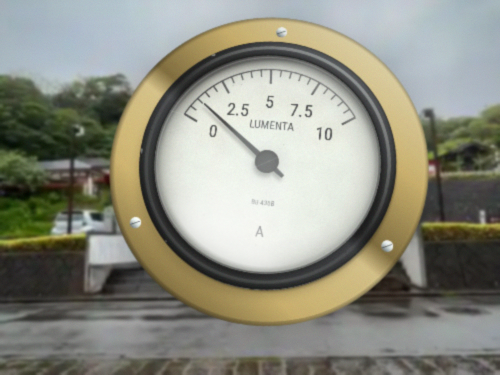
{"value": 1, "unit": "A"}
